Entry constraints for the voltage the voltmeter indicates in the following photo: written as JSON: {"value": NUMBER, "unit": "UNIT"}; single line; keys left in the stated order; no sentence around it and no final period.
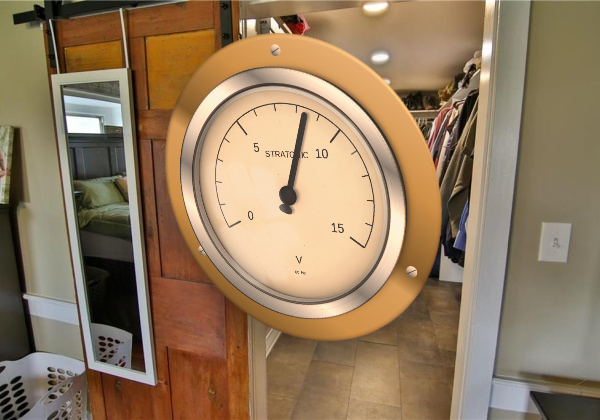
{"value": 8.5, "unit": "V"}
